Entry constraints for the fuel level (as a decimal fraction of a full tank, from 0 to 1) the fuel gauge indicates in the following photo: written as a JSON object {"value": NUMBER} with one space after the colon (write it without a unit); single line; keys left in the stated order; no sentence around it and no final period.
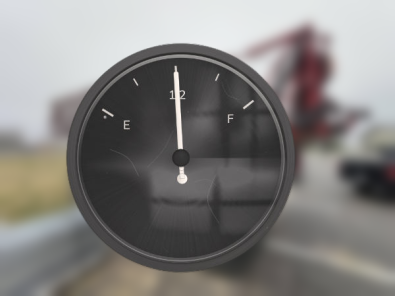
{"value": 0.5}
